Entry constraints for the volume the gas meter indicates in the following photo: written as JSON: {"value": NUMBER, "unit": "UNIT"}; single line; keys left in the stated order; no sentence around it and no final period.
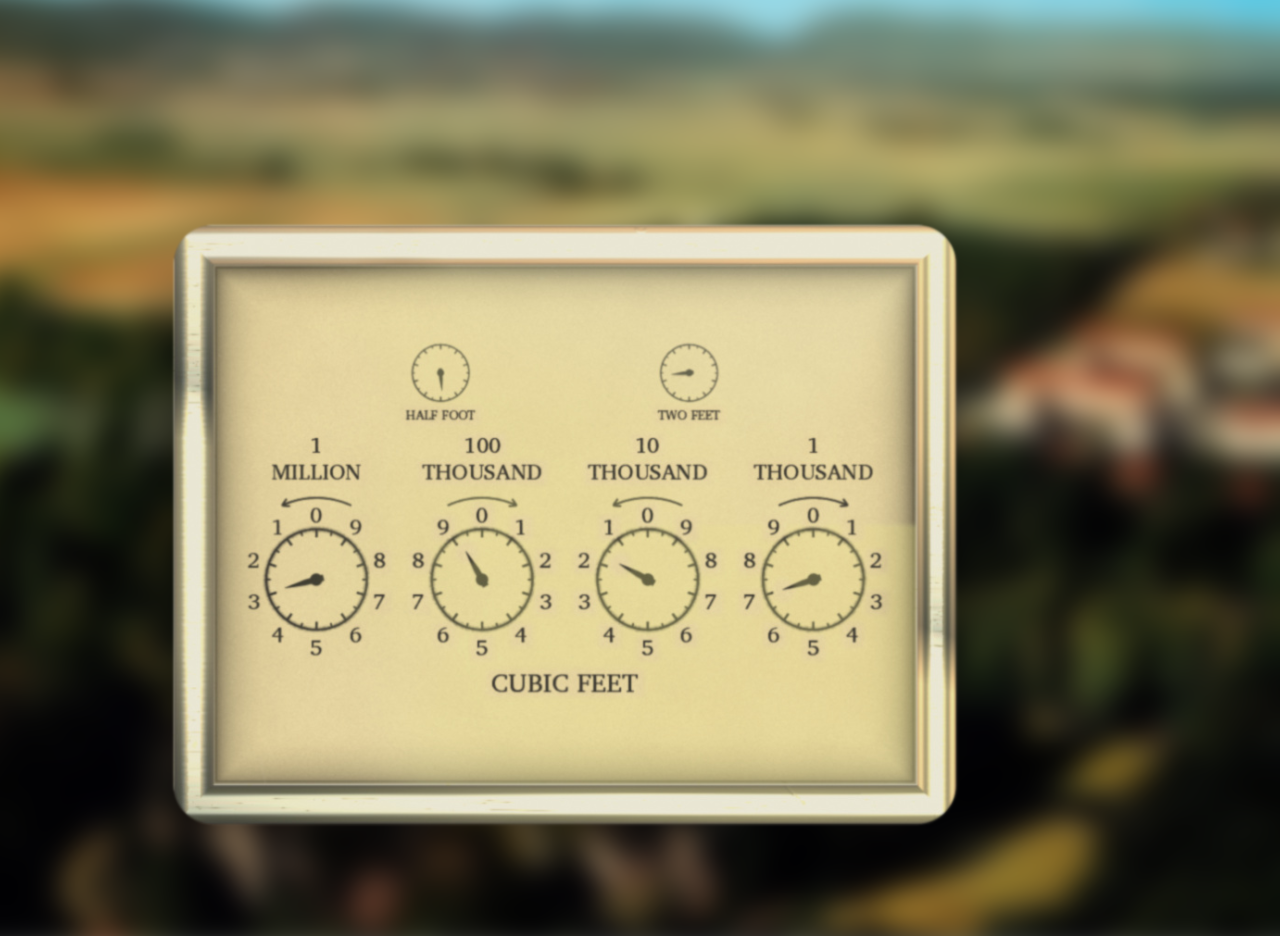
{"value": 291700, "unit": "ft³"}
